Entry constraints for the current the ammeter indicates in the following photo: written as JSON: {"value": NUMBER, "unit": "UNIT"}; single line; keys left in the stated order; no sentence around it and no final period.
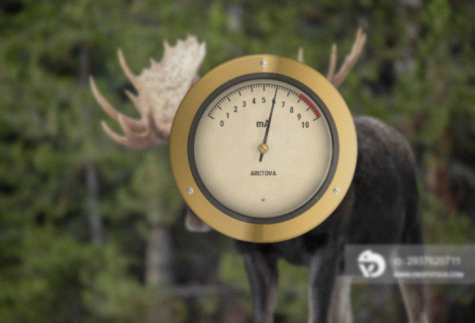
{"value": 6, "unit": "mA"}
